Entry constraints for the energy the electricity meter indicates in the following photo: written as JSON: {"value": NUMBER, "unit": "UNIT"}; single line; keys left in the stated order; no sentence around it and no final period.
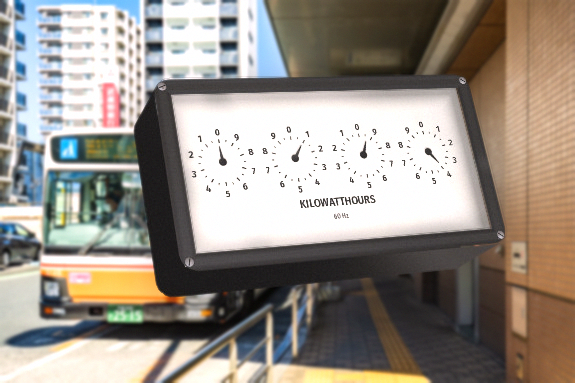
{"value": 94, "unit": "kWh"}
